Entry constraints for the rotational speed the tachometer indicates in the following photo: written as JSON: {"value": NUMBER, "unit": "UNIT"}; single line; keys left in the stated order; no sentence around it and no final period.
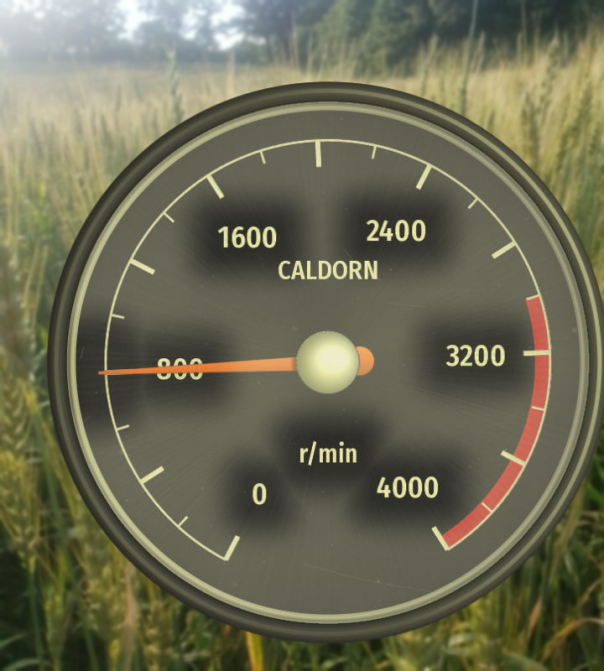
{"value": 800, "unit": "rpm"}
